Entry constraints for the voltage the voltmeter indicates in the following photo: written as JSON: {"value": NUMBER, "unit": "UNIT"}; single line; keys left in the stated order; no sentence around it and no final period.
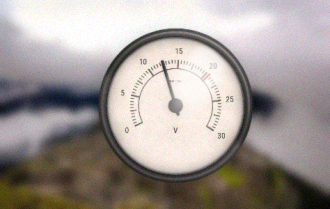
{"value": 12.5, "unit": "V"}
